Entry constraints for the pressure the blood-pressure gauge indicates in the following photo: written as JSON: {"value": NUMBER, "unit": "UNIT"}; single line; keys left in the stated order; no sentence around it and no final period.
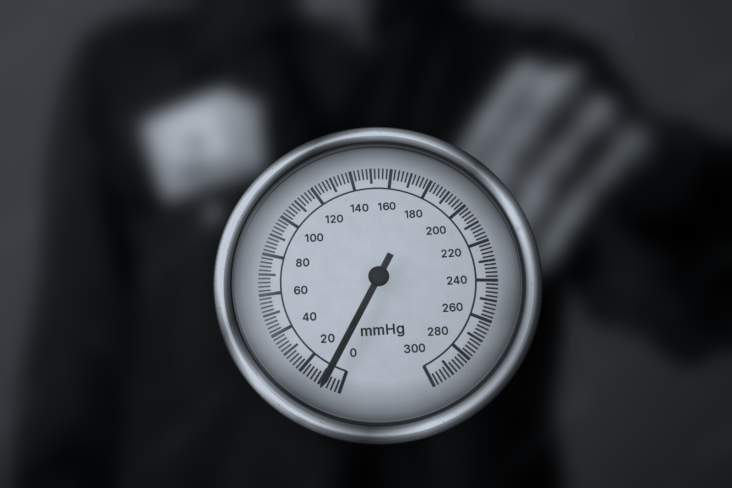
{"value": 8, "unit": "mmHg"}
